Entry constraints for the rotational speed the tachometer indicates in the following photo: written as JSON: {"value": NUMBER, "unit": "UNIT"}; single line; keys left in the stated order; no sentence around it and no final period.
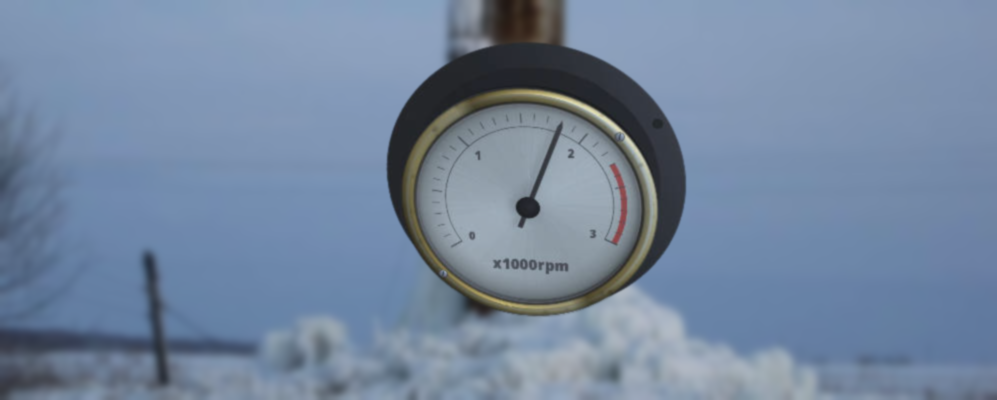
{"value": 1800, "unit": "rpm"}
